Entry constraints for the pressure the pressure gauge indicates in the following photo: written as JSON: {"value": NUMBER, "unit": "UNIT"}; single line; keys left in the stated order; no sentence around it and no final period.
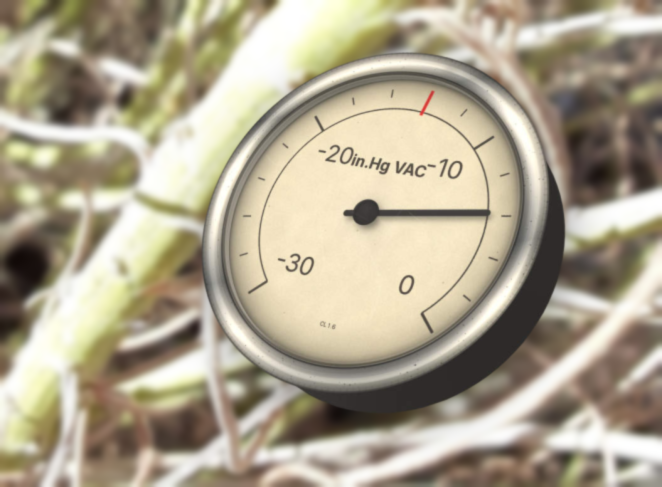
{"value": -6, "unit": "inHg"}
